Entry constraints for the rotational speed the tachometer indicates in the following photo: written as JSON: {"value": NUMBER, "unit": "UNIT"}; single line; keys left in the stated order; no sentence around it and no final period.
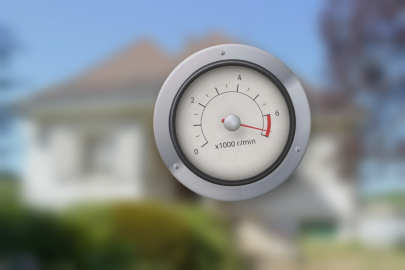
{"value": 6750, "unit": "rpm"}
